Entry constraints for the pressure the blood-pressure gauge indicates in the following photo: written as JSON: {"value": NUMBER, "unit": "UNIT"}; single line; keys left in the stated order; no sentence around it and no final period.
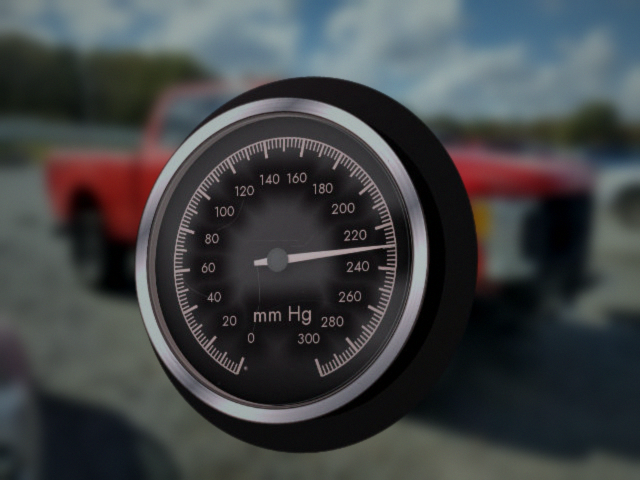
{"value": 230, "unit": "mmHg"}
